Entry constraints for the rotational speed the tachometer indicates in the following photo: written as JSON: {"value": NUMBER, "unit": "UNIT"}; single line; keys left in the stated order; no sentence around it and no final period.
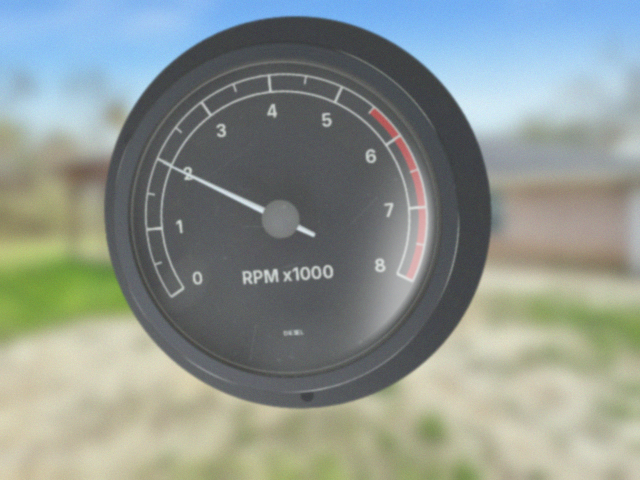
{"value": 2000, "unit": "rpm"}
